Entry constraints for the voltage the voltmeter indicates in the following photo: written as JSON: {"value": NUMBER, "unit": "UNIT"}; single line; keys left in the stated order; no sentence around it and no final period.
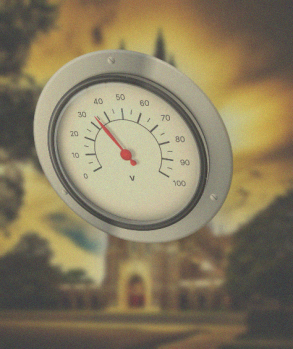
{"value": 35, "unit": "V"}
